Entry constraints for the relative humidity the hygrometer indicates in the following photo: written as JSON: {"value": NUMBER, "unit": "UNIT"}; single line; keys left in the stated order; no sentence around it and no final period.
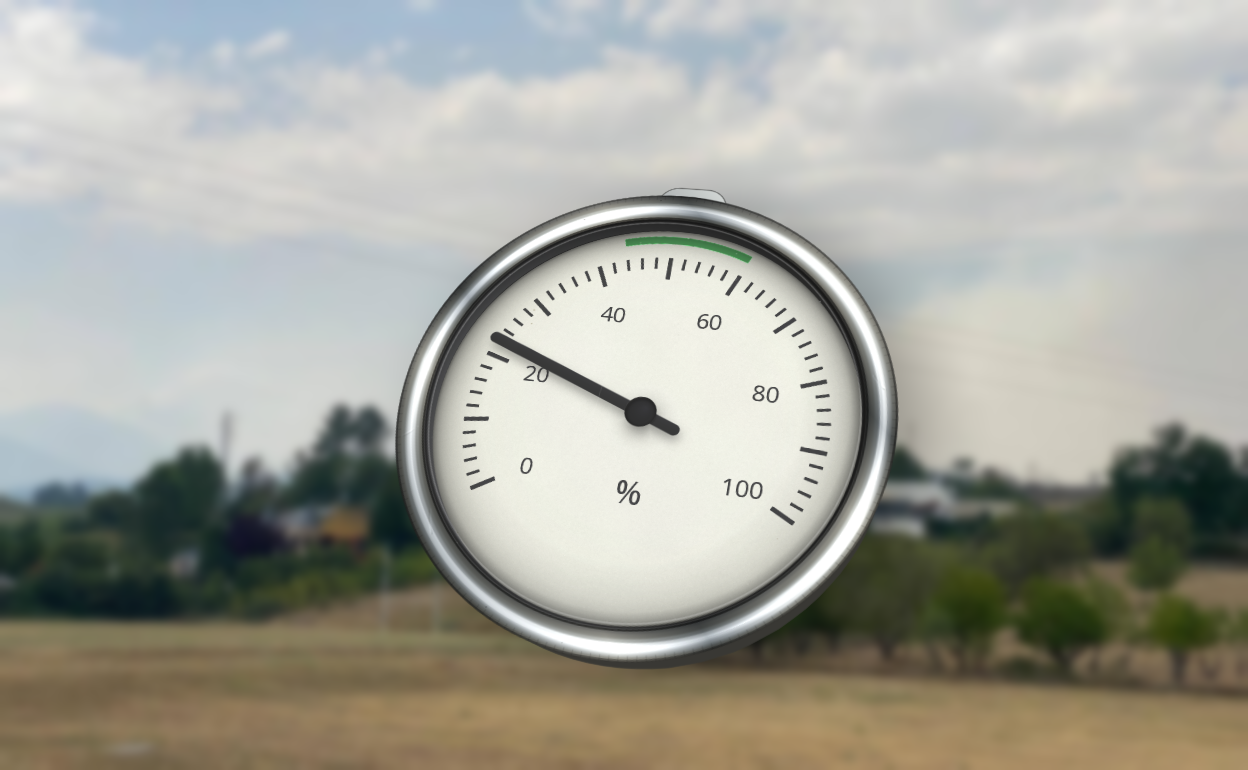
{"value": 22, "unit": "%"}
